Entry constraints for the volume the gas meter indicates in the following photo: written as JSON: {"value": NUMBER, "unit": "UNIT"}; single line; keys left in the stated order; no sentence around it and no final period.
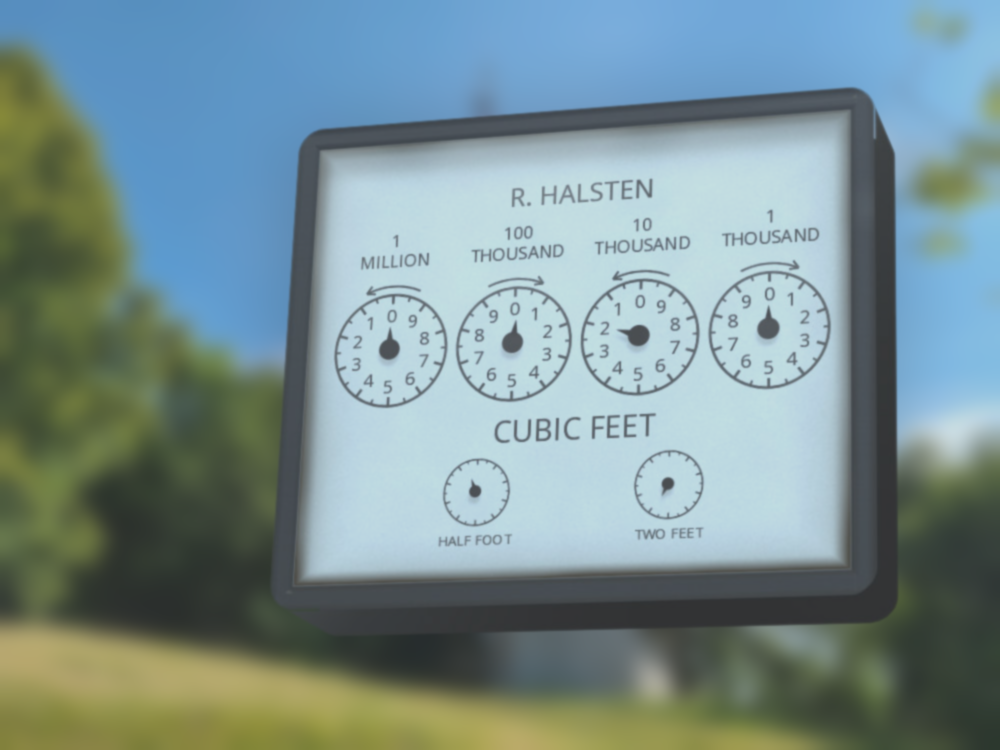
{"value": 2000, "unit": "ft³"}
